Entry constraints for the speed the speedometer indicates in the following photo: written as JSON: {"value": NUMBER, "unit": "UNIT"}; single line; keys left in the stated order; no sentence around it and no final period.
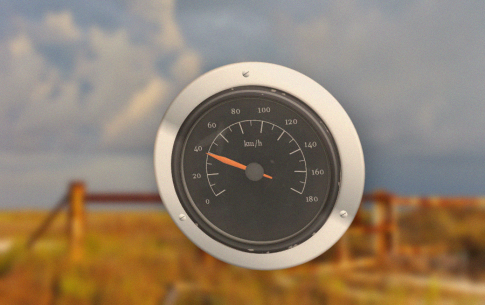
{"value": 40, "unit": "km/h"}
